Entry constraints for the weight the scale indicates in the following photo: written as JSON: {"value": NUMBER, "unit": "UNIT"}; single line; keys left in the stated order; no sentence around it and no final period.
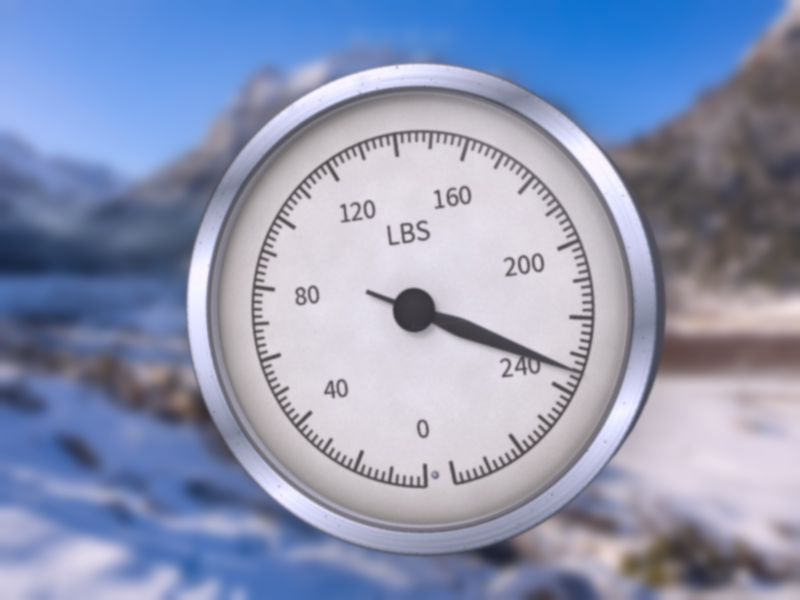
{"value": 234, "unit": "lb"}
